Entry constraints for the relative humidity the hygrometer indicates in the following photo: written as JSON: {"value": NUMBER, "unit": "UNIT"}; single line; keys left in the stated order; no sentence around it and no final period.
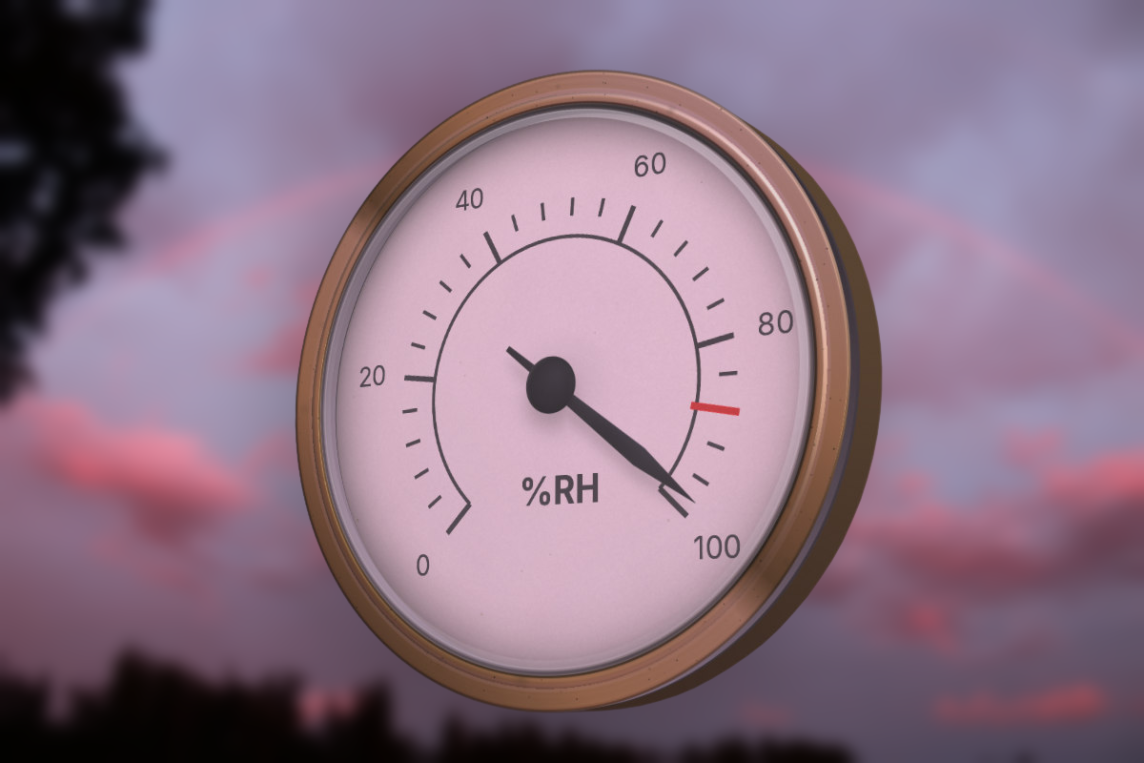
{"value": 98, "unit": "%"}
